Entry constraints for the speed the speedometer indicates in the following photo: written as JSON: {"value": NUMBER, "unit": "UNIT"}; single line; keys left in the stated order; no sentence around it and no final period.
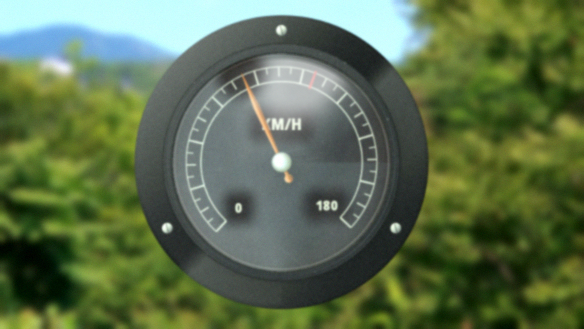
{"value": 75, "unit": "km/h"}
